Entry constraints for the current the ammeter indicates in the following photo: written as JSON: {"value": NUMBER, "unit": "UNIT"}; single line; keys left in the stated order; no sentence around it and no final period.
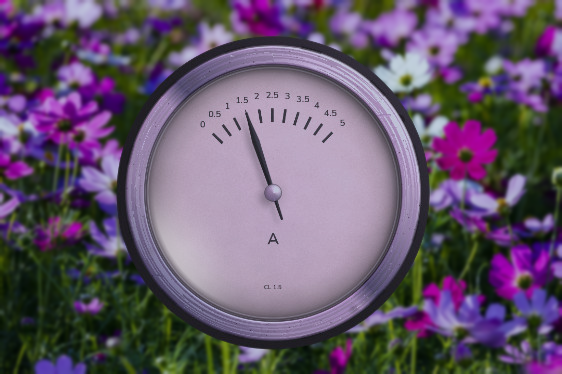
{"value": 1.5, "unit": "A"}
